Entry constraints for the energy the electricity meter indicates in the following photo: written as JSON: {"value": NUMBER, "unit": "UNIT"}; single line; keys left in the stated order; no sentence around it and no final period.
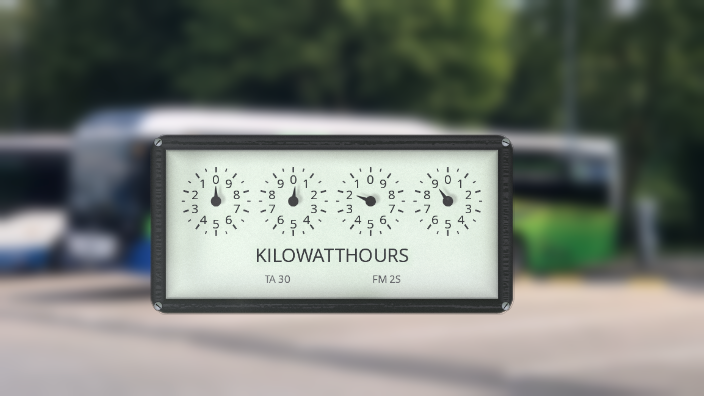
{"value": 19, "unit": "kWh"}
